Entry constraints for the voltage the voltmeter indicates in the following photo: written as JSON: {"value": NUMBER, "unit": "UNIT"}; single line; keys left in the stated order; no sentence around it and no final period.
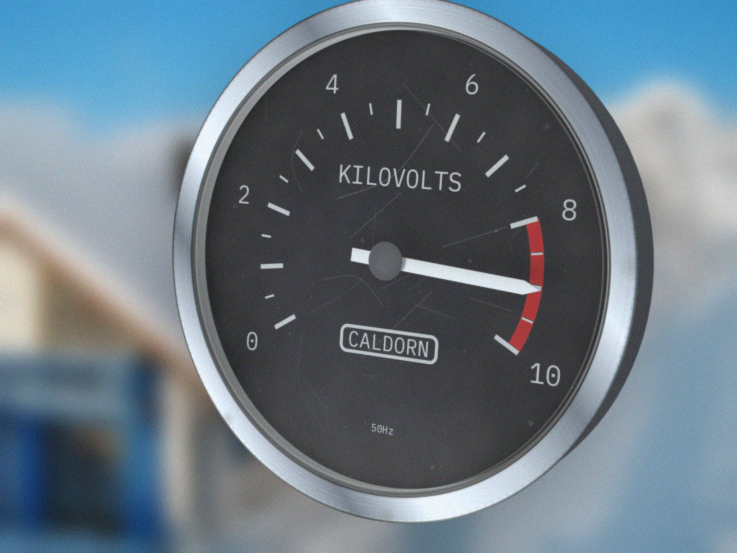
{"value": 9, "unit": "kV"}
